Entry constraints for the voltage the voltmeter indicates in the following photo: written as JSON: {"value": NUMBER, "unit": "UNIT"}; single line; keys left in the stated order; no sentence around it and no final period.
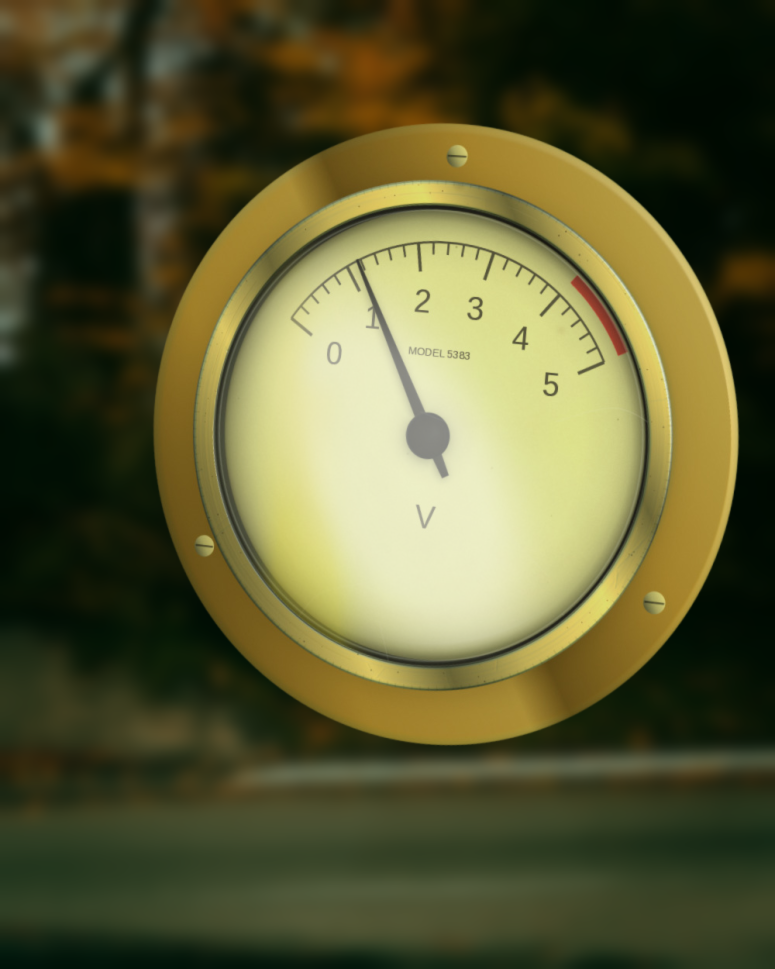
{"value": 1.2, "unit": "V"}
